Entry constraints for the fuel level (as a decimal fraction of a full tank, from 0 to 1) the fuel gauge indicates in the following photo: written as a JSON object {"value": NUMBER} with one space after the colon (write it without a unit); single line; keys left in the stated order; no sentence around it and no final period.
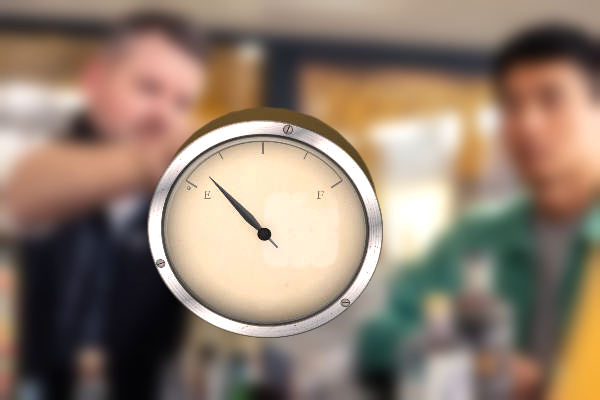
{"value": 0.125}
